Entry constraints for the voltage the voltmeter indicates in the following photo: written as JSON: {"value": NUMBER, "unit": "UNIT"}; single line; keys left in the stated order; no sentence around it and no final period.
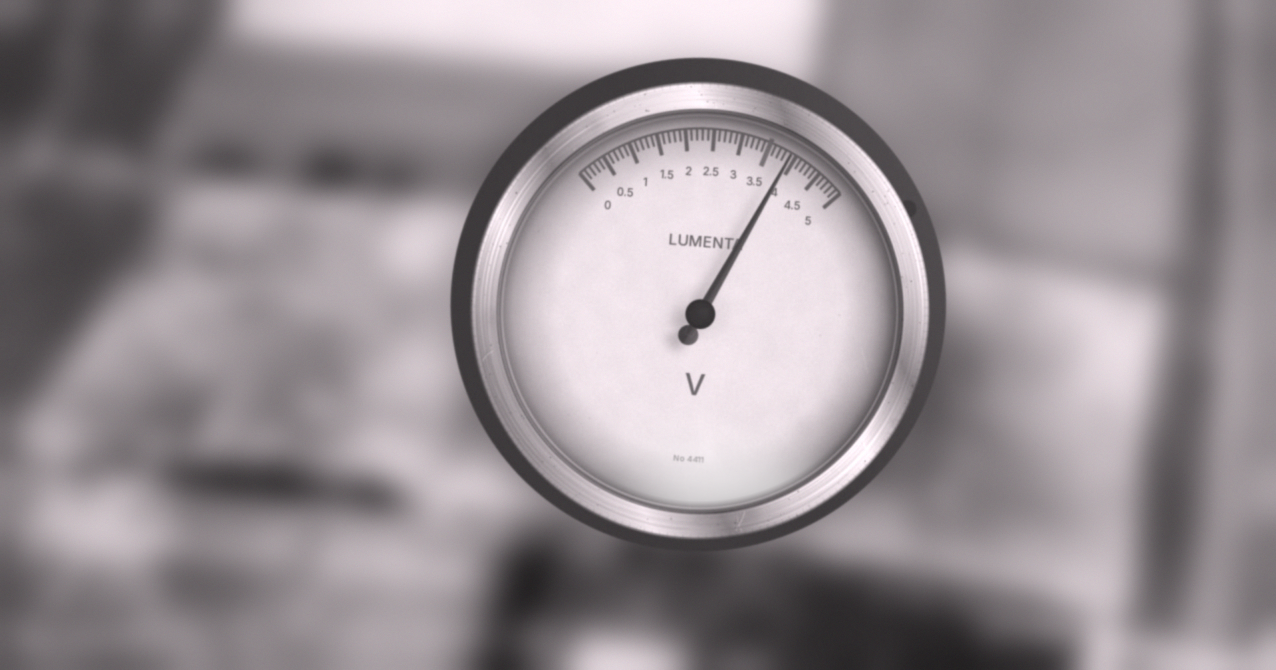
{"value": 3.9, "unit": "V"}
